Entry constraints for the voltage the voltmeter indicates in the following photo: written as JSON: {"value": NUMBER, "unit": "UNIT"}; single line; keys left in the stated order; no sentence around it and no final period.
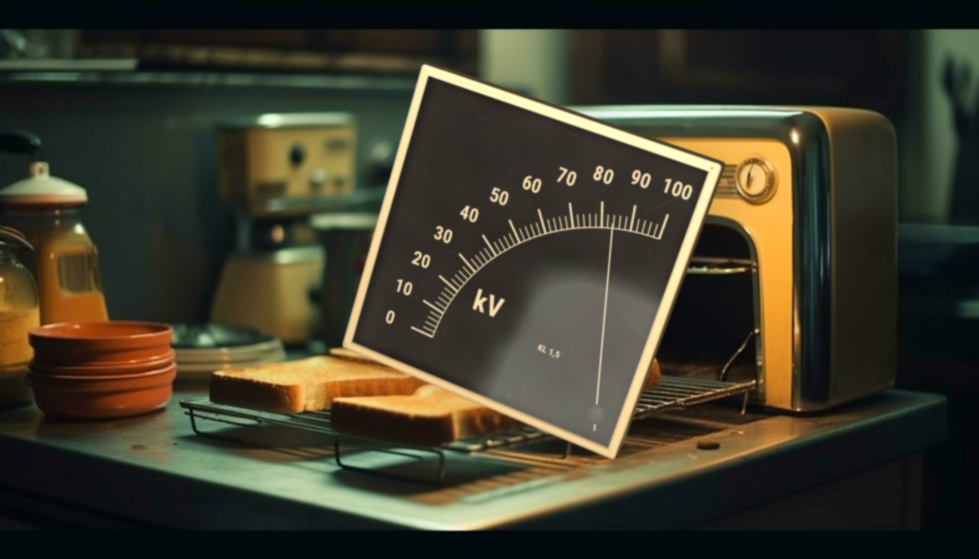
{"value": 84, "unit": "kV"}
